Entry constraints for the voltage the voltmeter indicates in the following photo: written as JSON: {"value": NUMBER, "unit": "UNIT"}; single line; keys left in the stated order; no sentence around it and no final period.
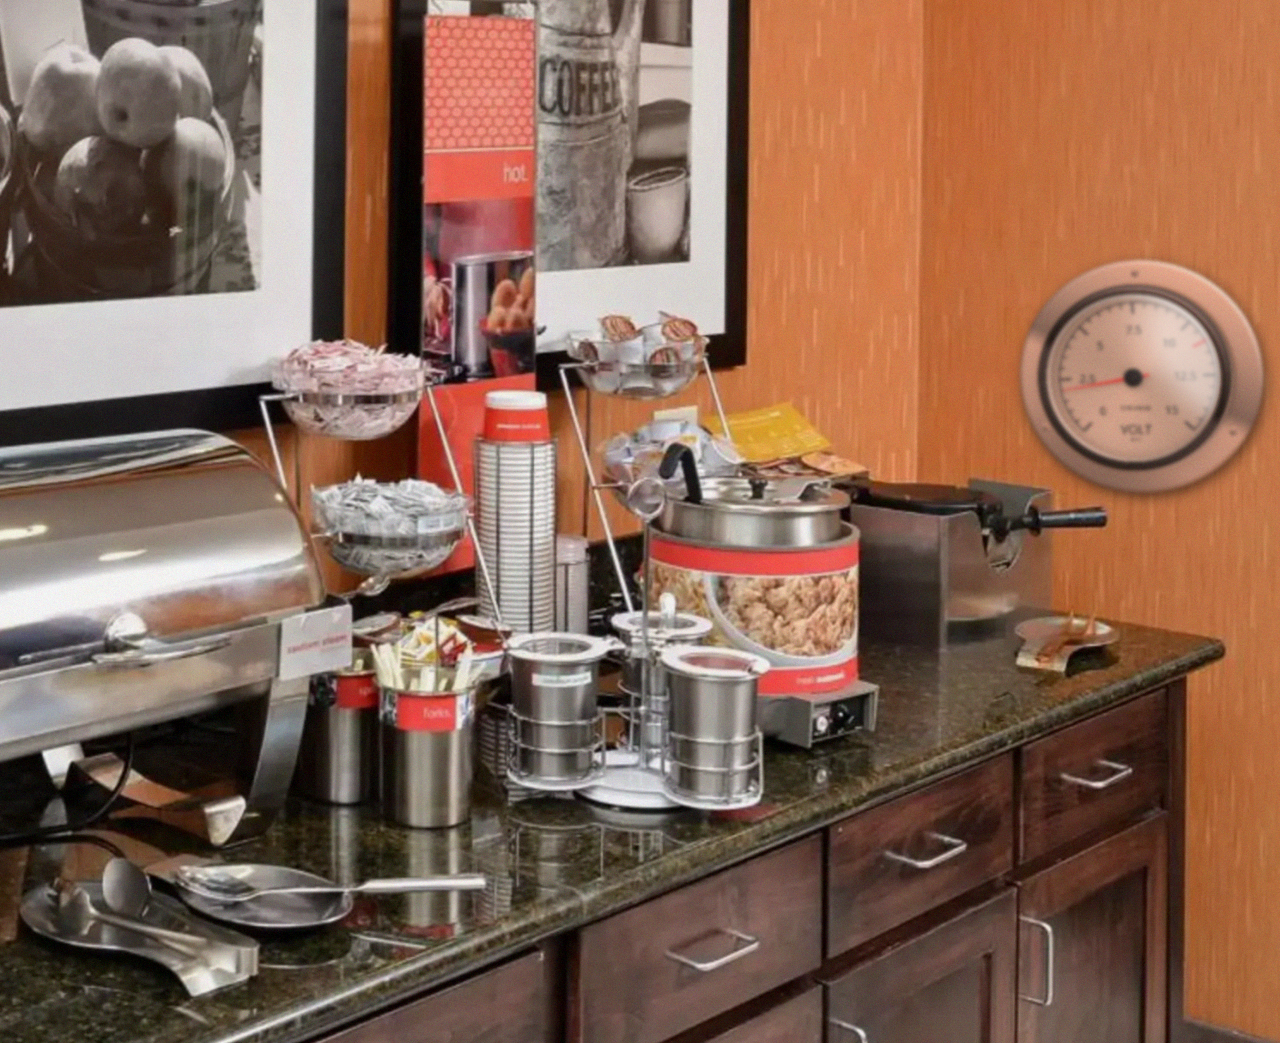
{"value": 2, "unit": "V"}
